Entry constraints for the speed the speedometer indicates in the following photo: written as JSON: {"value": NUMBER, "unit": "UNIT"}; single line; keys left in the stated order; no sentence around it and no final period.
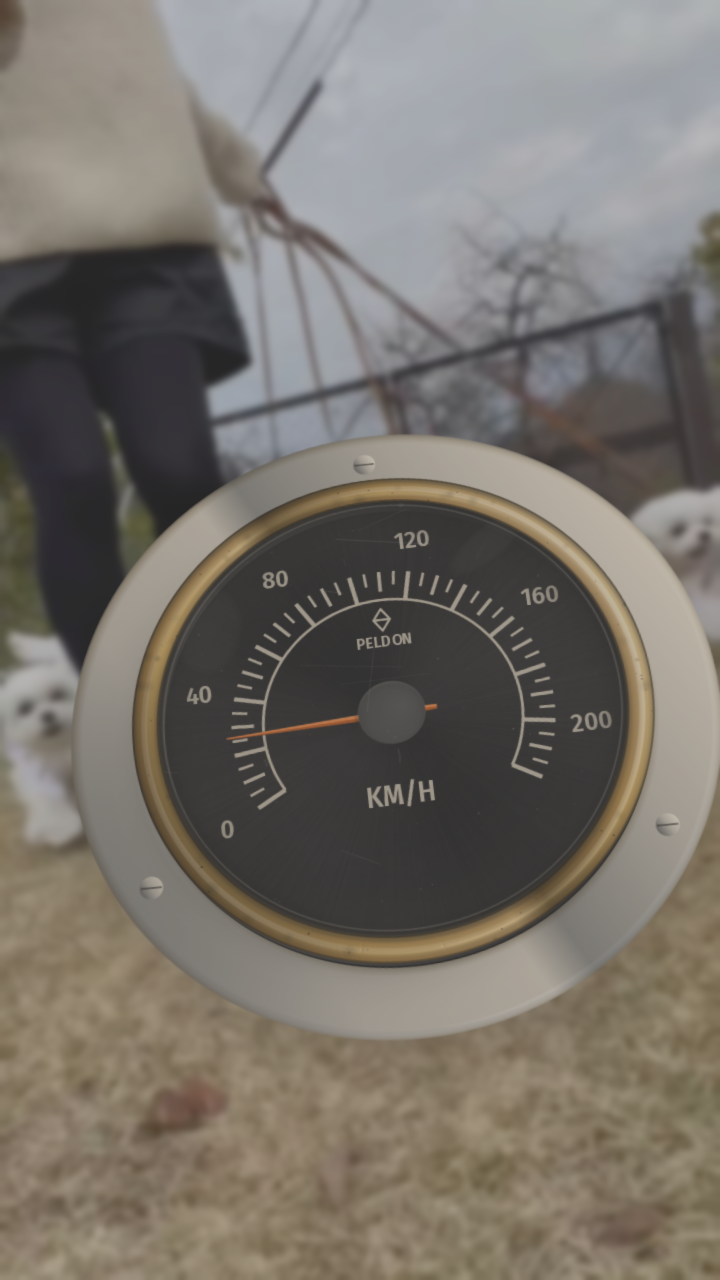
{"value": 25, "unit": "km/h"}
